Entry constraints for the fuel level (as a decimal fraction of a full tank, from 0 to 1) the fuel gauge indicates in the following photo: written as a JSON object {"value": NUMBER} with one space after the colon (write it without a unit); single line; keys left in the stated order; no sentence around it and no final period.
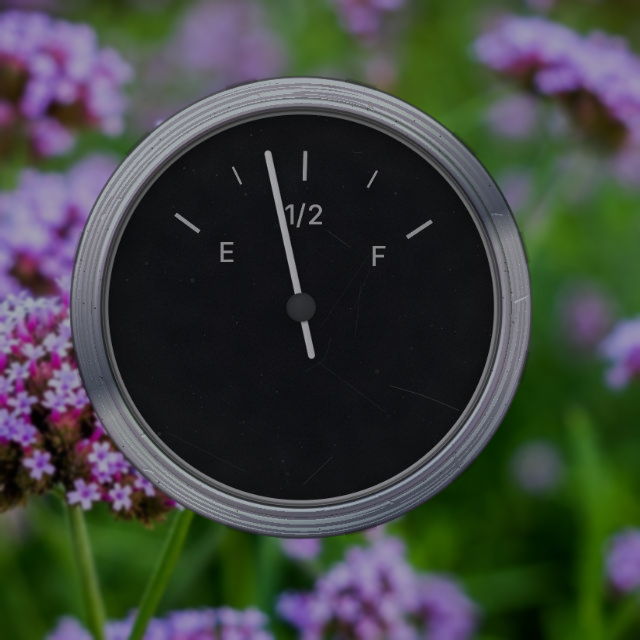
{"value": 0.375}
